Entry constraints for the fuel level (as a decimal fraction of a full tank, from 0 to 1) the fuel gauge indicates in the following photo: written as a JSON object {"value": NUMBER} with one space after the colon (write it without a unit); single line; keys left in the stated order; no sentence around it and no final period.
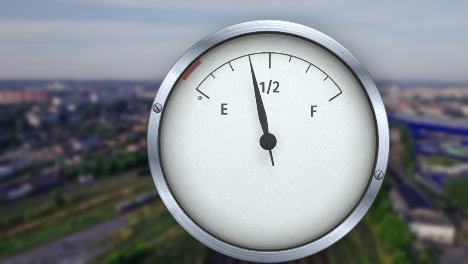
{"value": 0.375}
